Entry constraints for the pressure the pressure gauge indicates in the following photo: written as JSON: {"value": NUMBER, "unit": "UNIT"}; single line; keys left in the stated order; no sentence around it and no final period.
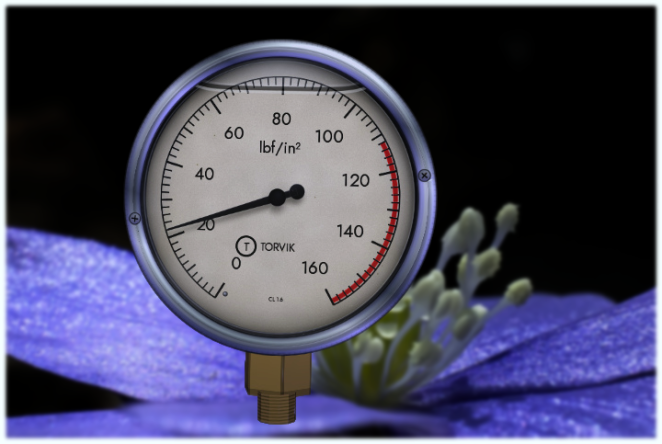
{"value": 22, "unit": "psi"}
